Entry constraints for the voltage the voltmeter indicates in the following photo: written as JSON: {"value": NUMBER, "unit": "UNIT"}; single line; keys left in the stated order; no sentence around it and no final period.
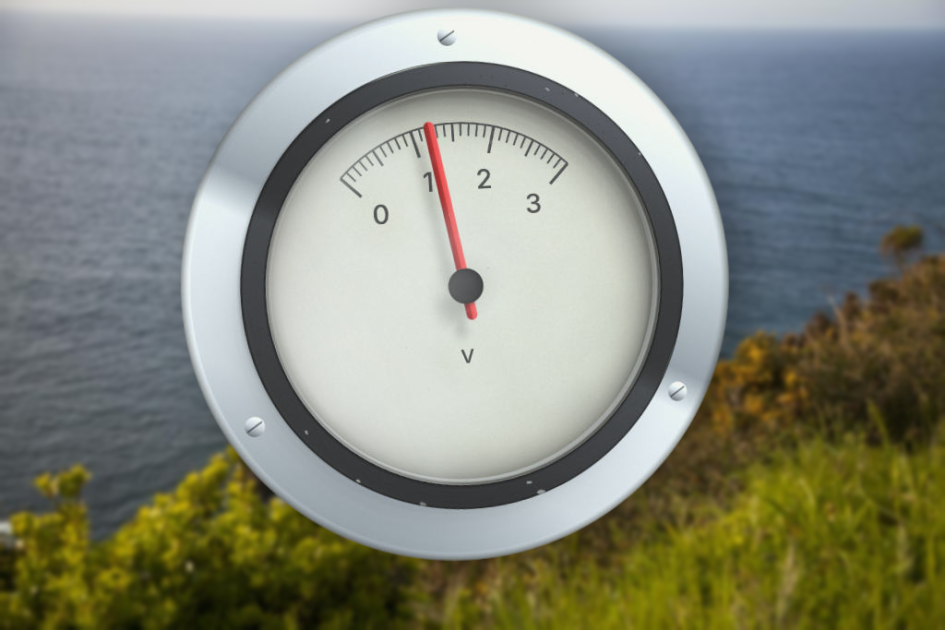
{"value": 1.2, "unit": "V"}
